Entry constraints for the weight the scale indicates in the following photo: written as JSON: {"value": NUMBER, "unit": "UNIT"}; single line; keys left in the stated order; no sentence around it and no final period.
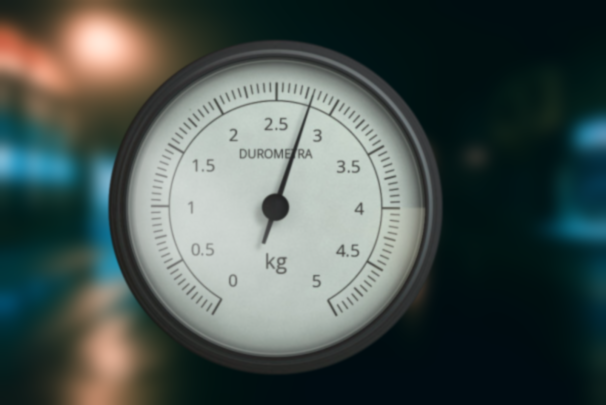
{"value": 2.8, "unit": "kg"}
